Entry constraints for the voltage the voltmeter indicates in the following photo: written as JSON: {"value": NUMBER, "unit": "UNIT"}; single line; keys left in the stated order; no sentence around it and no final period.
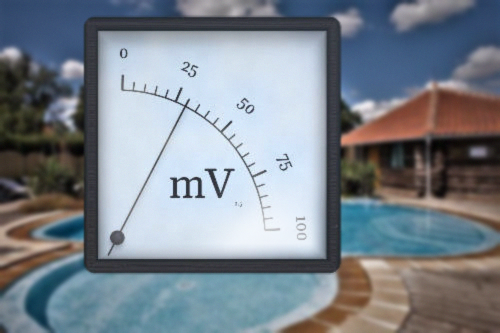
{"value": 30, "unit": "mV"}
